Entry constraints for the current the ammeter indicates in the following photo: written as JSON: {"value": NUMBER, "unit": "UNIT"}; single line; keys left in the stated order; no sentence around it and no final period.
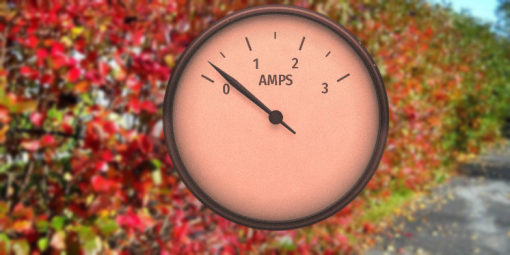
{"value": 0.25, "unit": "A"}
